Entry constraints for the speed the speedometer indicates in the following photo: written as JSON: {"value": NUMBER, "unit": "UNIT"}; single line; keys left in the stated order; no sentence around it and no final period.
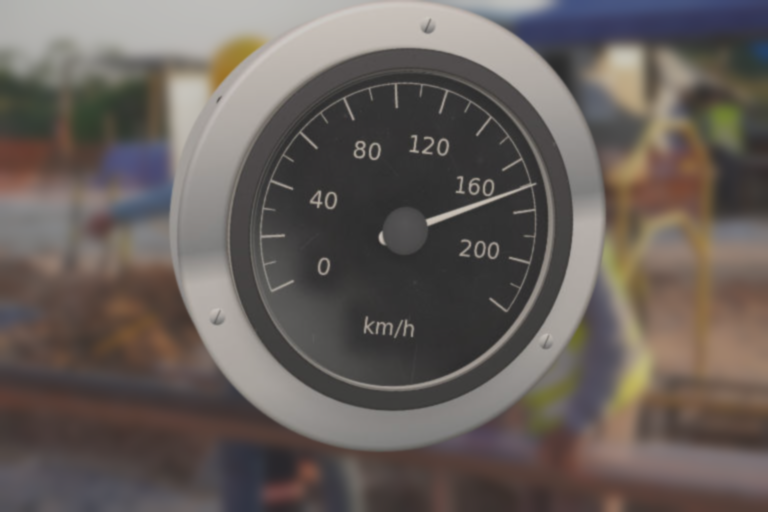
{"value": 170, "unit": "km/h"}
